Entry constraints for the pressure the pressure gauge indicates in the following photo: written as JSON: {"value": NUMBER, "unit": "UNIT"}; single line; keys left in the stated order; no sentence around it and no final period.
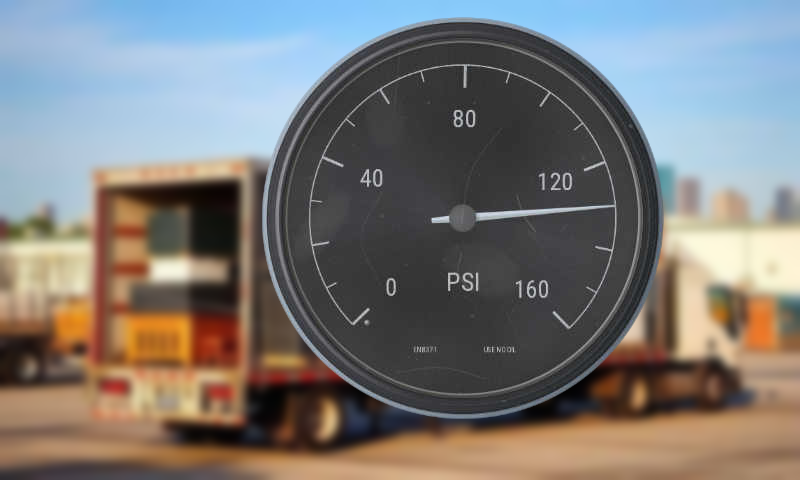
{"value": 130, "unit": "psi"}
